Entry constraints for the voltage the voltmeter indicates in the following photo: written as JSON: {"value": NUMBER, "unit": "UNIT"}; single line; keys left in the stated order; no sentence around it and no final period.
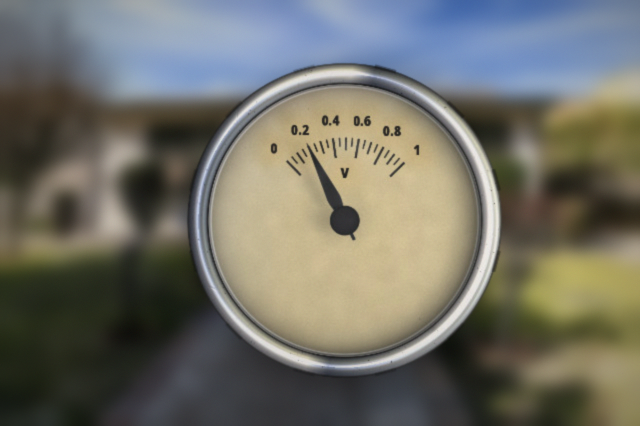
{"value": 0.2, "unit": "V"}
